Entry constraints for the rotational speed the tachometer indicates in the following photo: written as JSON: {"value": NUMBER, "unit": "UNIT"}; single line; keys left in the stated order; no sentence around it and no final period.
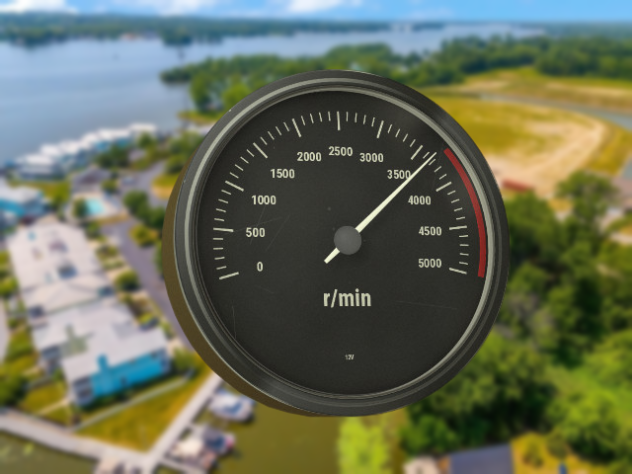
{"value": 3650, "unit": "rpm"}
